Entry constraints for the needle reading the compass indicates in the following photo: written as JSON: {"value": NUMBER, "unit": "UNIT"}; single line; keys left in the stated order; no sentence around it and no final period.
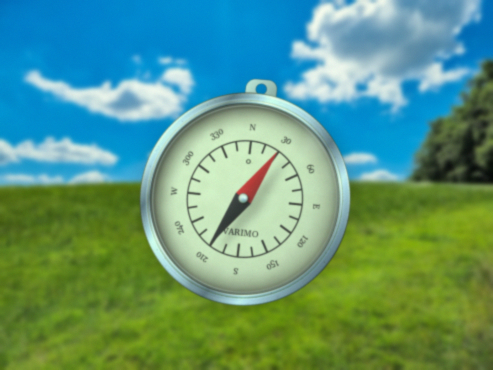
{"value": 30, "unit": "°"}
